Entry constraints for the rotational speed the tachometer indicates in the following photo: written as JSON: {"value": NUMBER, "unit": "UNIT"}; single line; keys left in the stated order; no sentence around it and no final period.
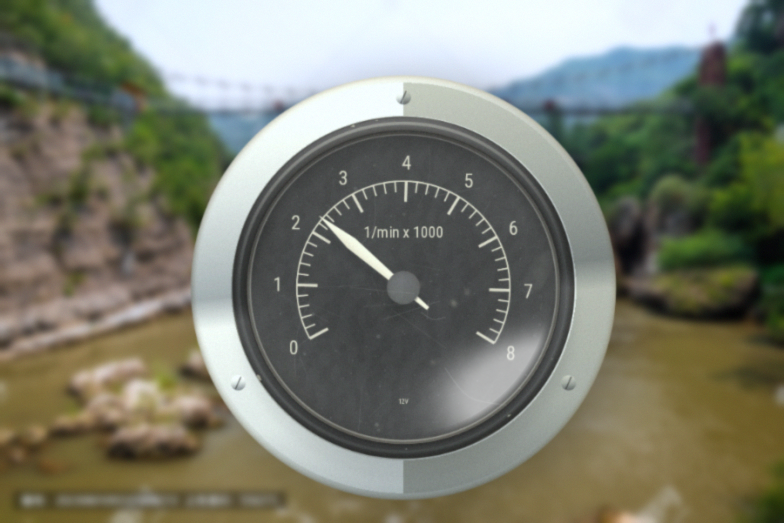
{"value": 2300, "unit": "rpm"}
